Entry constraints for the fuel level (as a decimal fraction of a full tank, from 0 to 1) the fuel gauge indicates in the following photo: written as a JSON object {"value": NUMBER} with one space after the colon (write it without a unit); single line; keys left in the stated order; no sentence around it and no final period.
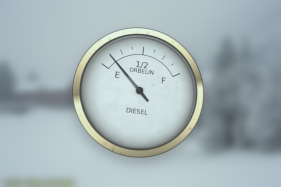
{"value": 0.125}
